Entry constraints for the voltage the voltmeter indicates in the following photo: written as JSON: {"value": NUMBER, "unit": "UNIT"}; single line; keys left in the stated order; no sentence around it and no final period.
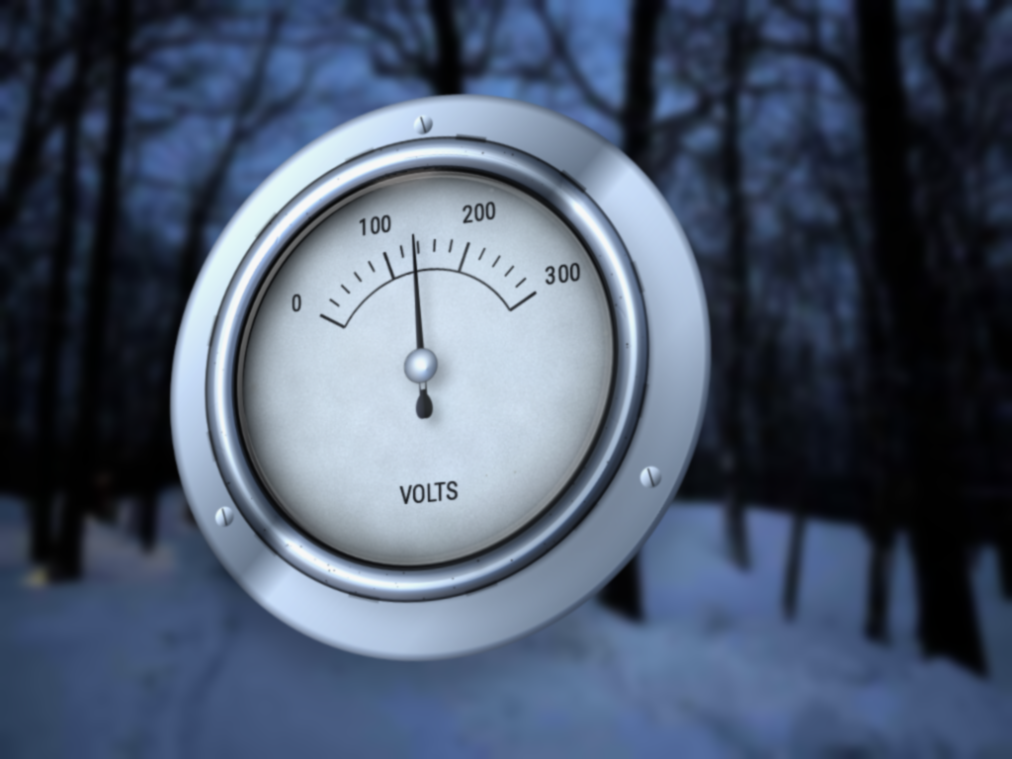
{"value": 140, "unit": "V"}
